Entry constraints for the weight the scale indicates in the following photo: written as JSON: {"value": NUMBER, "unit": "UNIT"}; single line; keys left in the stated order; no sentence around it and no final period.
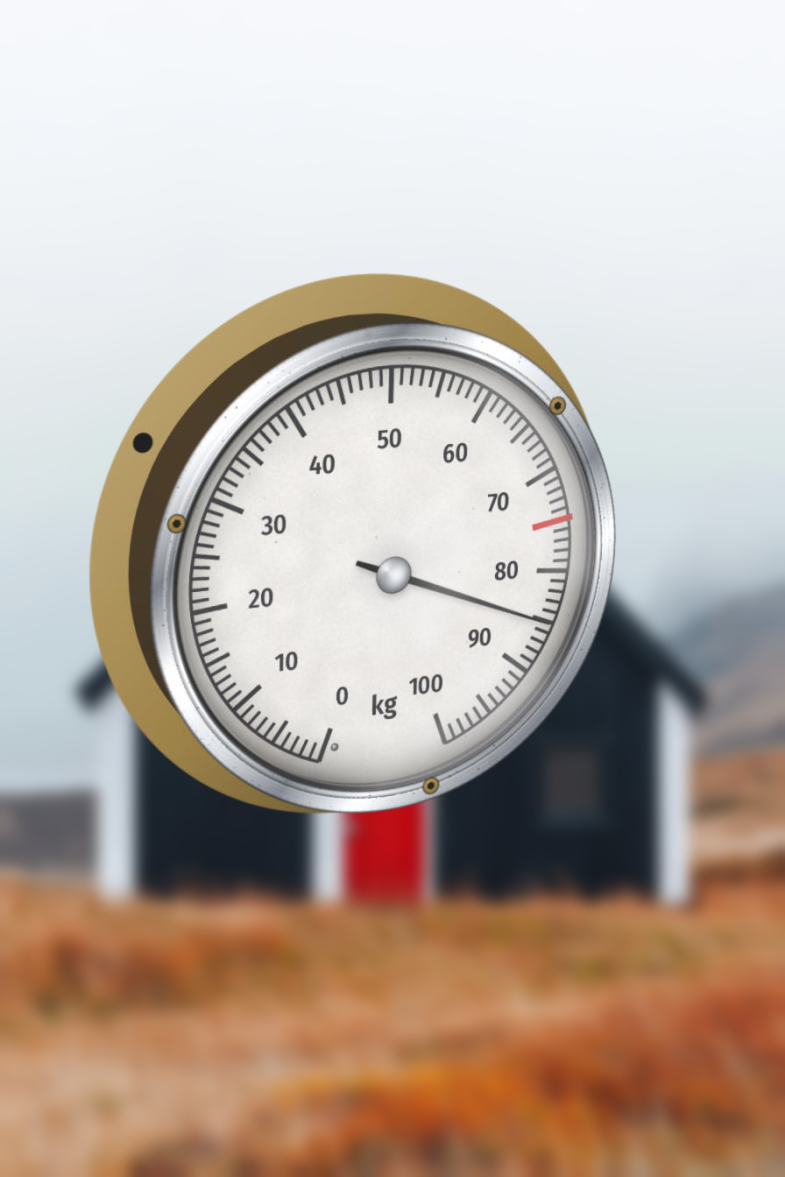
{"value": 85, "unit": "kg"}
